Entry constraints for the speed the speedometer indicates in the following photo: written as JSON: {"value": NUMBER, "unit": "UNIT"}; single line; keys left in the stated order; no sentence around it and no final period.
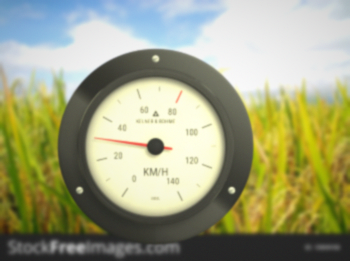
{"value": 30, "unit": "km/h"}
